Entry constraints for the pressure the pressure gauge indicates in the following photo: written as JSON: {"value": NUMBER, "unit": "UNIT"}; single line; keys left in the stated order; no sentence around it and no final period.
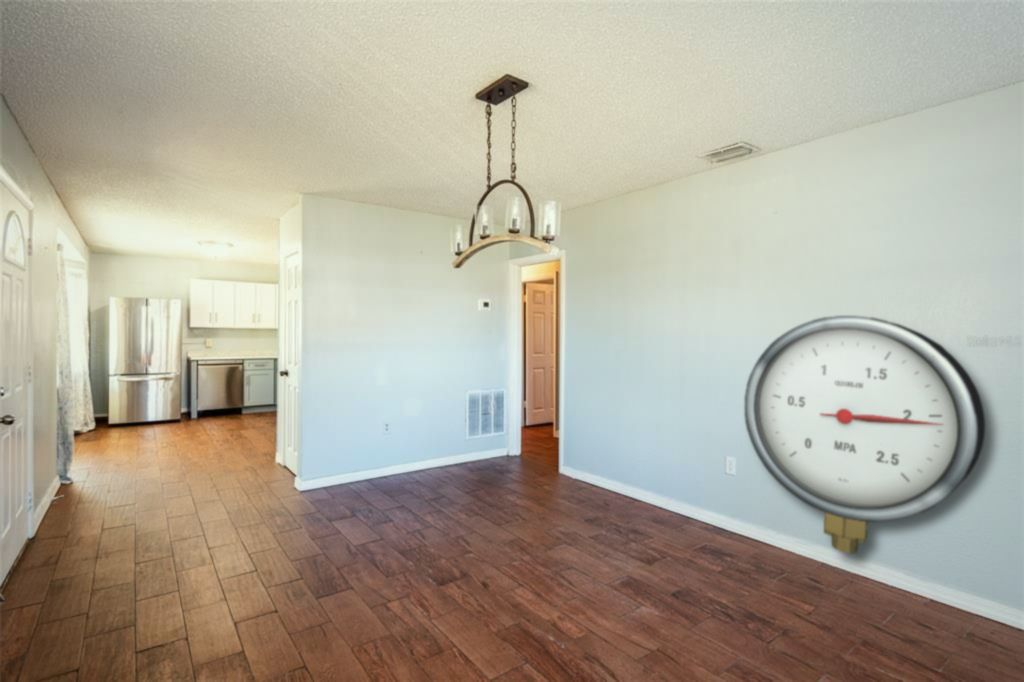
{"value": 2.05, "unit": "MPa"}
